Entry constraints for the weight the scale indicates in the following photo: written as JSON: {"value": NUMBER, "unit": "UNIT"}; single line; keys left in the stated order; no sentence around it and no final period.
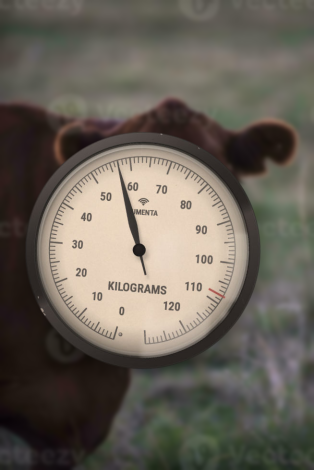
{"value": 57, "unit": "kg"}
